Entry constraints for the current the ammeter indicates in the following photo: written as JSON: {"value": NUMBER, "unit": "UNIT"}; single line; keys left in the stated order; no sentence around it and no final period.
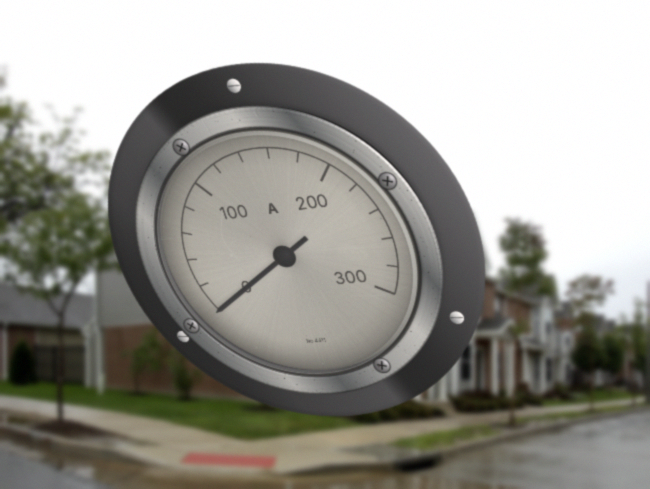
{"value": 0, "unit": "A"}
